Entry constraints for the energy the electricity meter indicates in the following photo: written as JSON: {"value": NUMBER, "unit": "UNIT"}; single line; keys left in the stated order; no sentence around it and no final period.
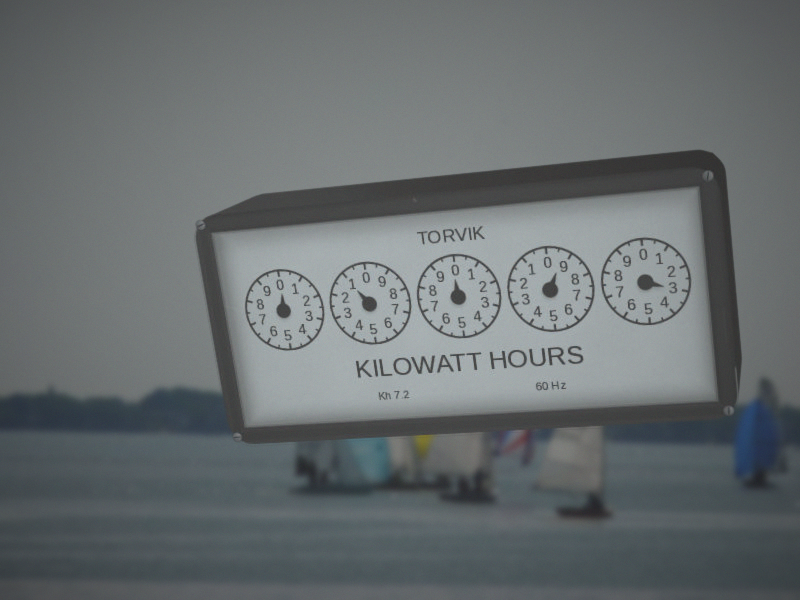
{"value": 993, "unit": "kWh"}
